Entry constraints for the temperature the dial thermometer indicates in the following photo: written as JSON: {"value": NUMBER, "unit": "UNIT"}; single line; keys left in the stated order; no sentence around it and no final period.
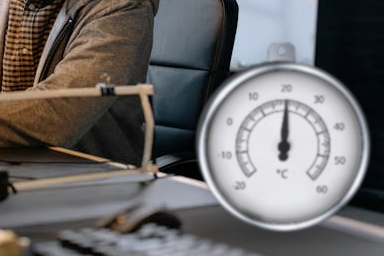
{"value": 20, "unit": "°C"}
